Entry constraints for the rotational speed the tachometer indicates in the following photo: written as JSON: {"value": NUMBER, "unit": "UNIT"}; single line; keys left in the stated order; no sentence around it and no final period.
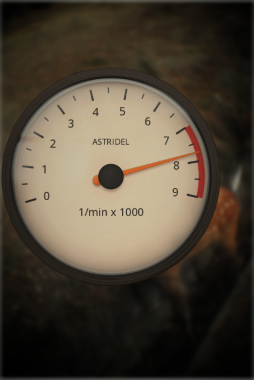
{"value": 7750, "unit": "rpm"}
